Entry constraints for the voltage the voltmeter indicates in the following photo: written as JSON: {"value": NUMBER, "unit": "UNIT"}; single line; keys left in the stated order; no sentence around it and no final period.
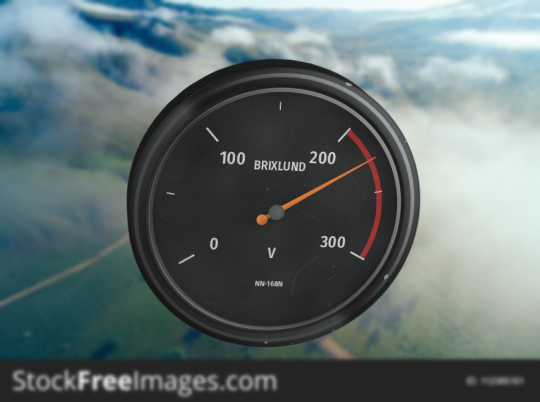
{"value": 225, "unit": "V"}
